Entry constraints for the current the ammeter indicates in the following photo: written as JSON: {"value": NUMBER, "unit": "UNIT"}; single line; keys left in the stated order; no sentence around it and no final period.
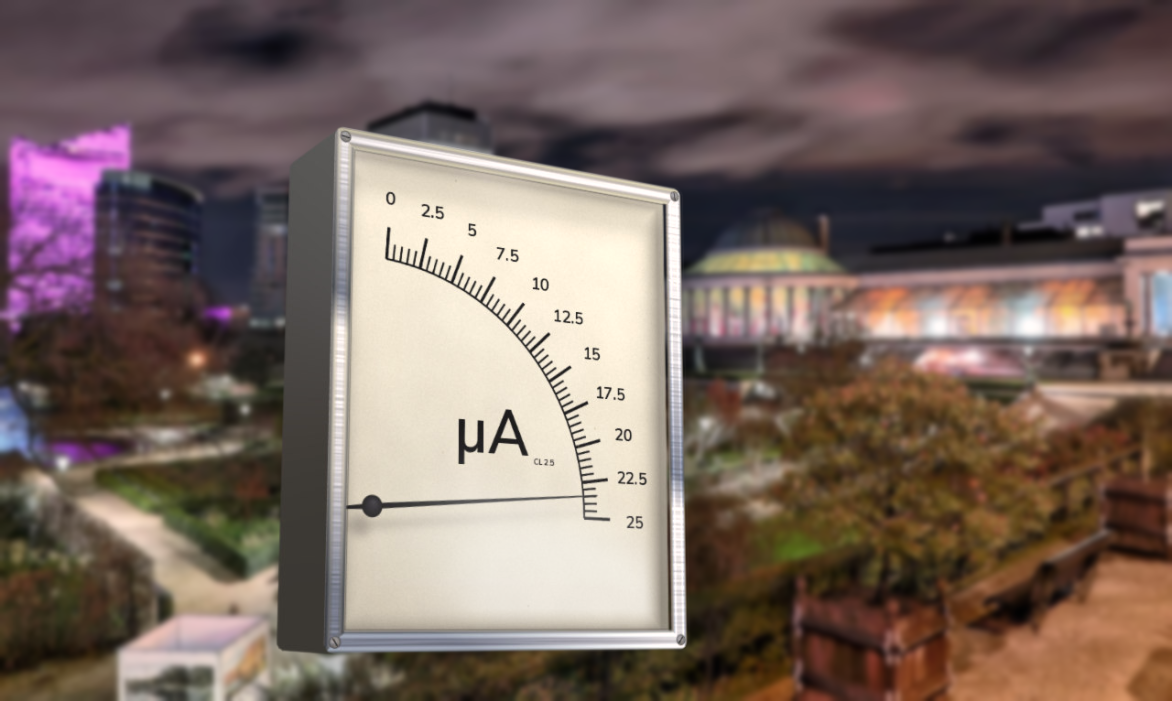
{"value": 23.5, "unit": "µA"}
